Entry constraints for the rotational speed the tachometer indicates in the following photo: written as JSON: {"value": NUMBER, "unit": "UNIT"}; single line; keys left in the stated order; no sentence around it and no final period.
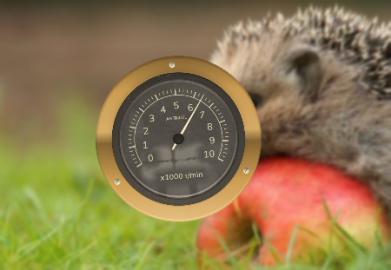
{"value": 6400, "unit": "rpm"}
